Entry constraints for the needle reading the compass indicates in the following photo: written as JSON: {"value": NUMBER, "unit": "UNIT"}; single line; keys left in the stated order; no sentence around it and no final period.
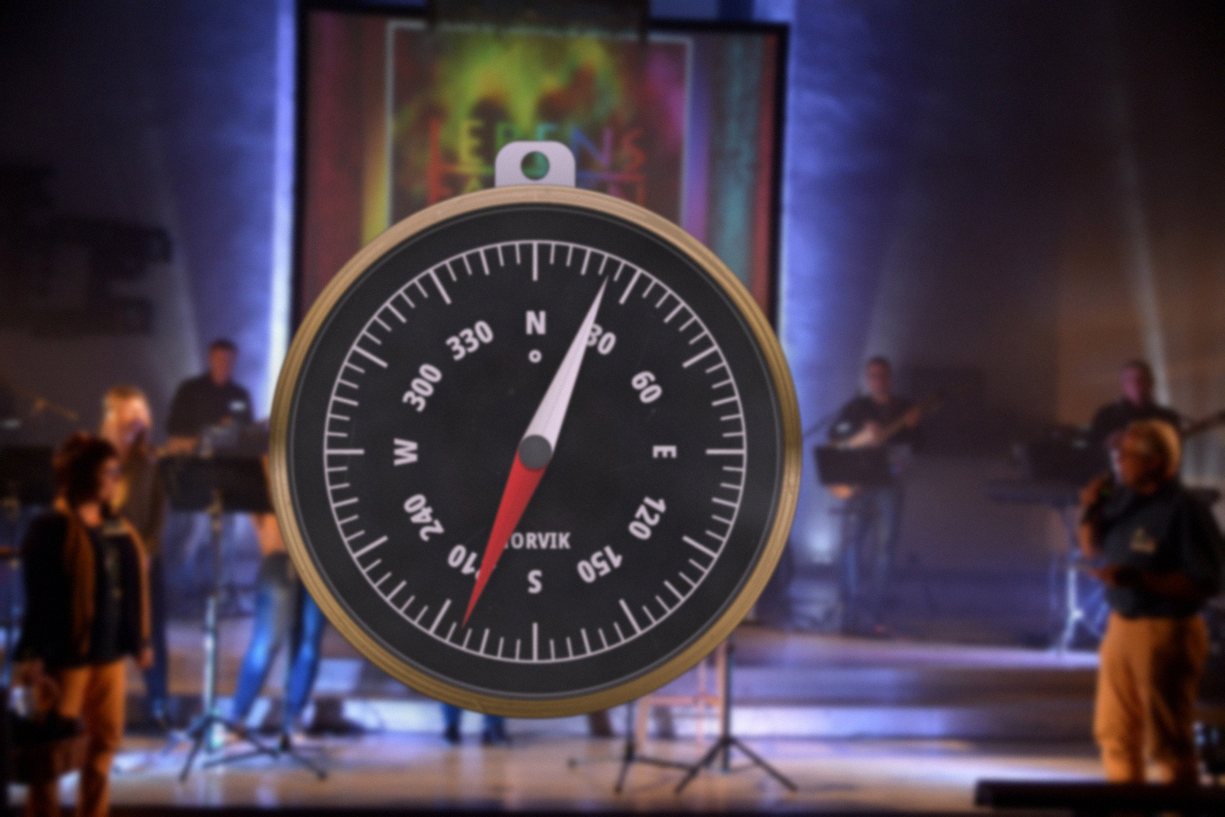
{"value": 202.5, "unit": "°"}
